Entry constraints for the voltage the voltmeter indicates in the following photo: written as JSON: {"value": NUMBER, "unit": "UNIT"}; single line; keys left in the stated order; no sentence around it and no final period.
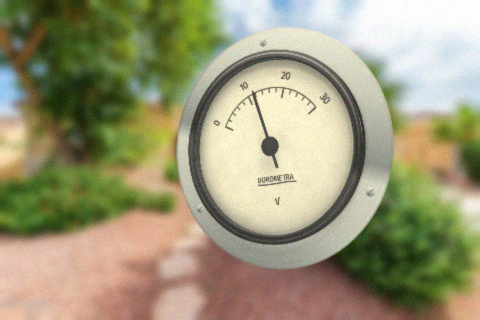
{"value": 12, "unit": "V"}
